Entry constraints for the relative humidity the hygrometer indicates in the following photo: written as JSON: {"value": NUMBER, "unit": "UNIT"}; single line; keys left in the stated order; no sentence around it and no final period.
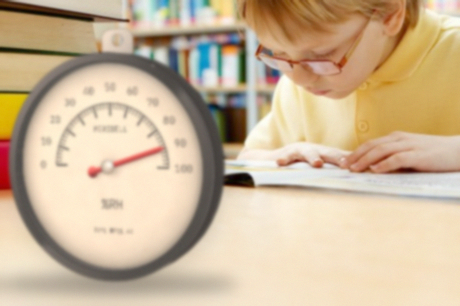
{"value": 90, "unit": "%"}
